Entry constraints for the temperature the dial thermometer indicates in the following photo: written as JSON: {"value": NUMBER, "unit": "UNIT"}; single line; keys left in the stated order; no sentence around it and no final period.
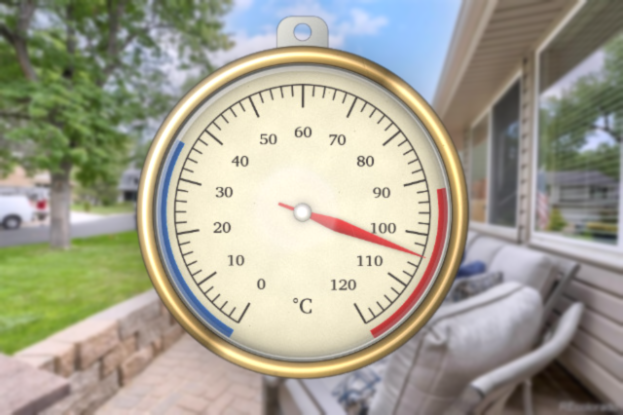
{"value": 104, "unit": "°C"}
